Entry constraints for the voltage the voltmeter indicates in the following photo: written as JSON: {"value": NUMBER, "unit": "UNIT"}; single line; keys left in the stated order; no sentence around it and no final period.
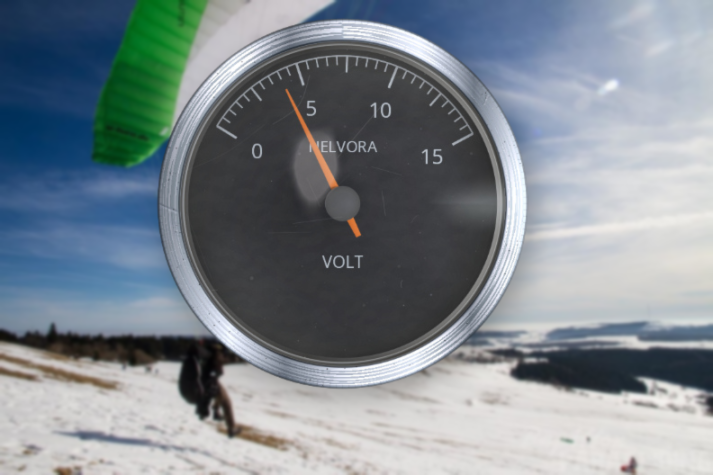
{"value": 4, "unit": "V"}
